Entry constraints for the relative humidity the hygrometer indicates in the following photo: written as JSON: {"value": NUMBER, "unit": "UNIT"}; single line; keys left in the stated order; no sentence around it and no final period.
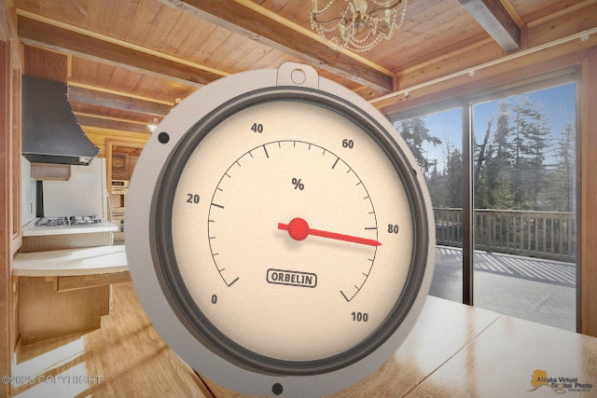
{"value": 84, "unit": "%"}
